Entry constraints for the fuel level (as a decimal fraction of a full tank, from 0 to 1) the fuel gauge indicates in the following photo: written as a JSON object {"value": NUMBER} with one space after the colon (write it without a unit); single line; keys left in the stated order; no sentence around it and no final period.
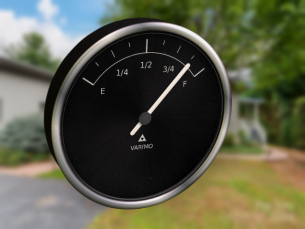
{"value": 0.875}
